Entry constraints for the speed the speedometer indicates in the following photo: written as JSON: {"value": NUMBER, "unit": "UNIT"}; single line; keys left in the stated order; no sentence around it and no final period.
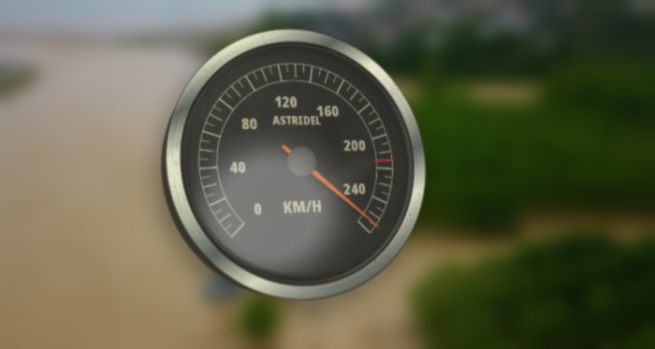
{"value": 255, "unit": "km/h"}
